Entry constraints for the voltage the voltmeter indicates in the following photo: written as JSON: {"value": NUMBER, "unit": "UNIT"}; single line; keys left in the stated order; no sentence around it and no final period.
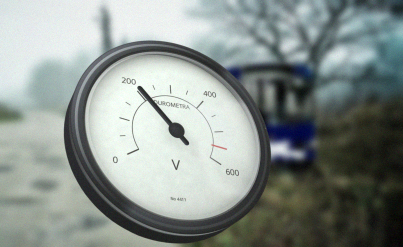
{"value": 200, "unit": "V"}
